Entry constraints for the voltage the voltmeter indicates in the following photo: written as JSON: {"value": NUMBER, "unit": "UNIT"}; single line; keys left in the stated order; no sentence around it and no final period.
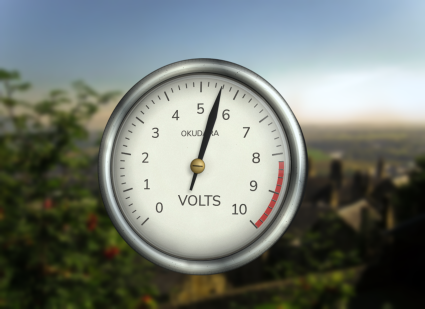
{"value": 5.6, "unit": "V"}
